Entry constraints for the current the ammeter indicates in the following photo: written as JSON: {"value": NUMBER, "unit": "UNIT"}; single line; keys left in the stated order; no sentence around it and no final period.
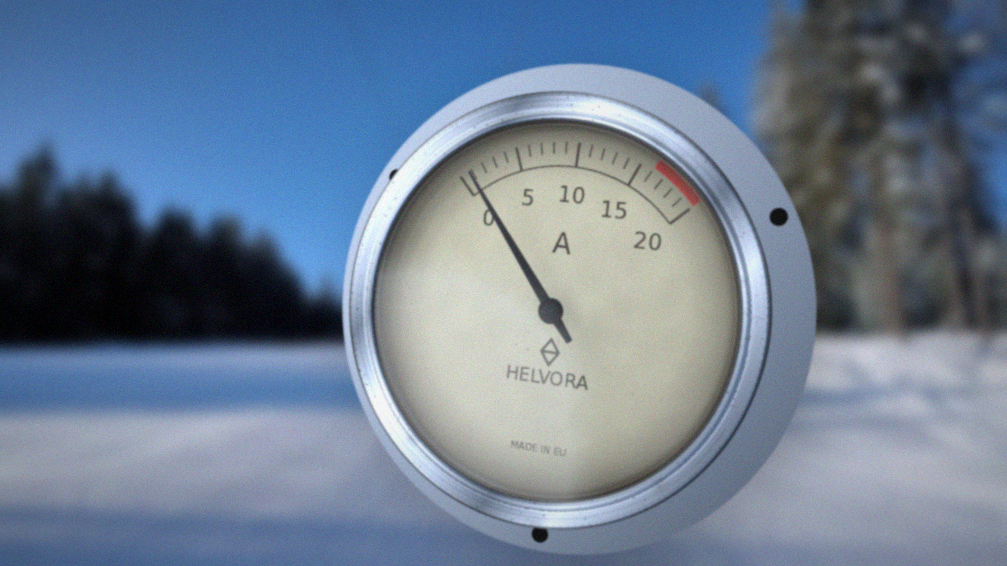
{"value": 1, "unit": "A"}
